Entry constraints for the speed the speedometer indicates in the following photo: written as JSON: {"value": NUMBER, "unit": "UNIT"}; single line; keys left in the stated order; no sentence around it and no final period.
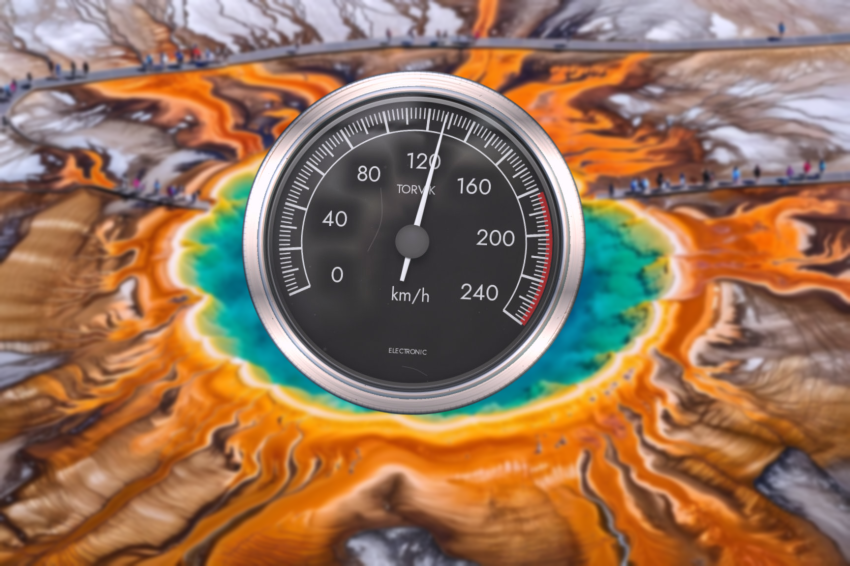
{"value": 128, "unit": "km/h"}
